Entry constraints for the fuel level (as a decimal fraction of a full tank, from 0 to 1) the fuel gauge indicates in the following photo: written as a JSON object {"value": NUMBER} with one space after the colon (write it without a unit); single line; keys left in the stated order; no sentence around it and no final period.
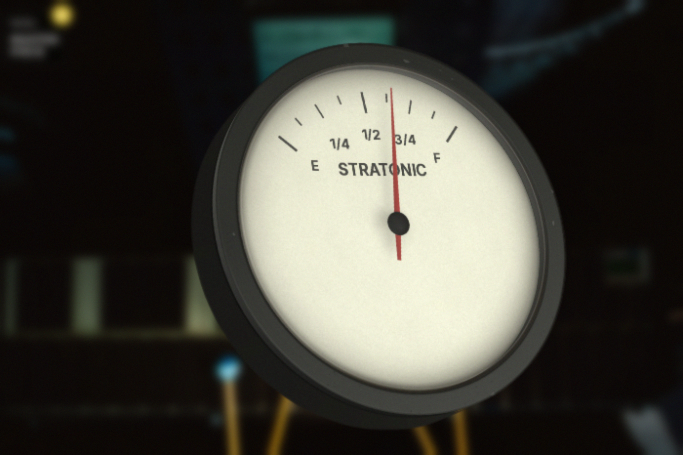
{"value": 0.625}
